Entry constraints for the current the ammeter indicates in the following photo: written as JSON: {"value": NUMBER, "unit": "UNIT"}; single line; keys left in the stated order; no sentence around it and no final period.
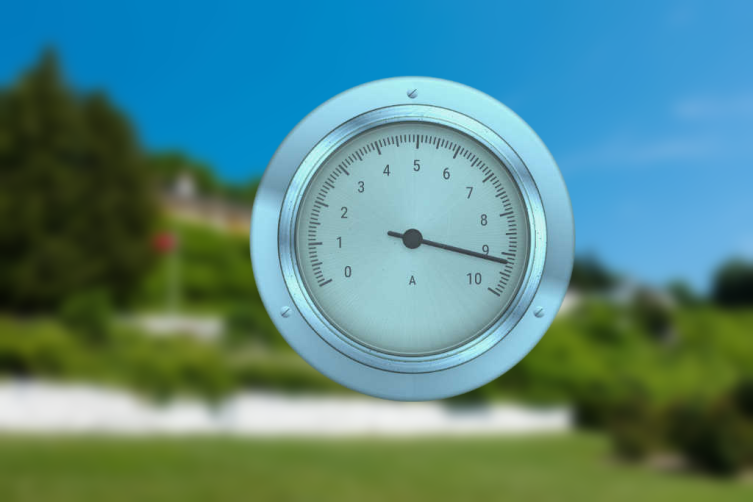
{"value": 9.2, "unit": "A"}
